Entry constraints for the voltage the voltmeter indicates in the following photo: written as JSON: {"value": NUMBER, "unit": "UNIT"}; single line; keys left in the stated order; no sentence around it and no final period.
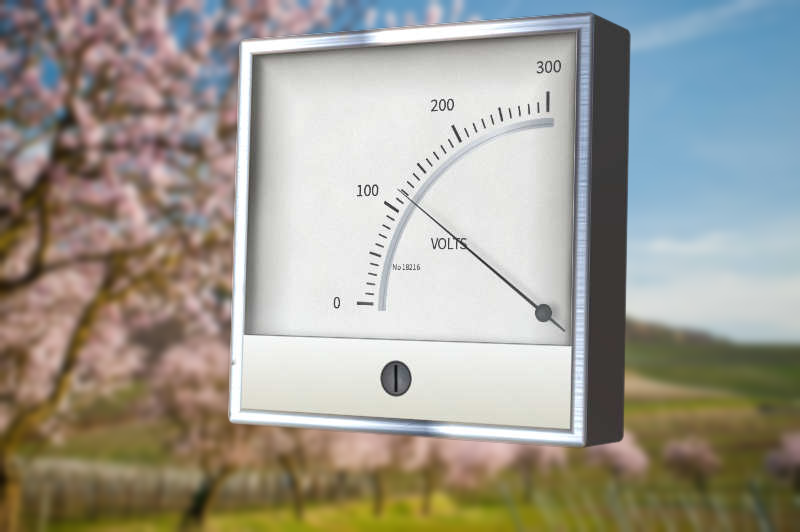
{"value": 120, "unit": "V"}
